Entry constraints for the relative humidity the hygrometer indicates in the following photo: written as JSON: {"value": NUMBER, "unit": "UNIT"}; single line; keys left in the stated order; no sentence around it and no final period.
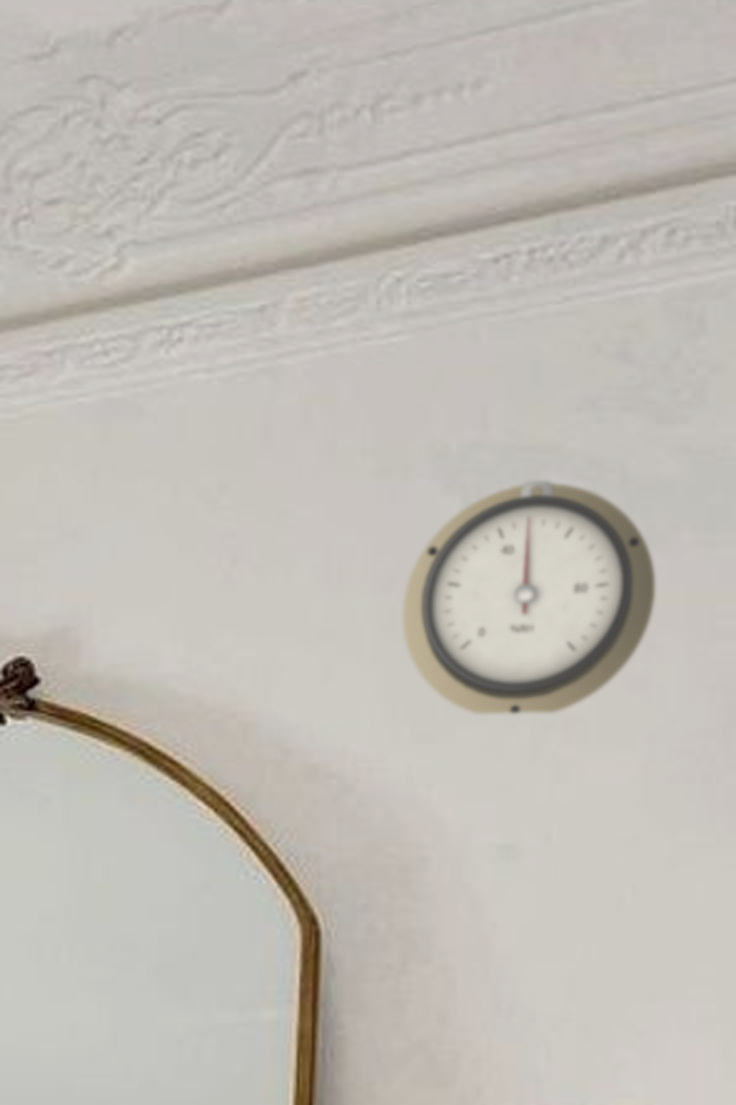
{"value": 48, "unit": "%"}
